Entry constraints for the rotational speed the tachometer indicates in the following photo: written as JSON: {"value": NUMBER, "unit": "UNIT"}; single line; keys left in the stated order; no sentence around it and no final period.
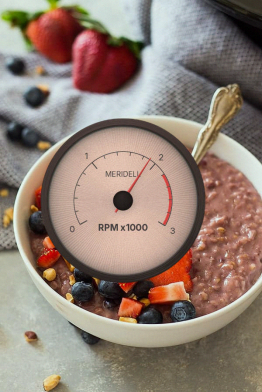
{"value": 1900, "unit": "rpm"}
